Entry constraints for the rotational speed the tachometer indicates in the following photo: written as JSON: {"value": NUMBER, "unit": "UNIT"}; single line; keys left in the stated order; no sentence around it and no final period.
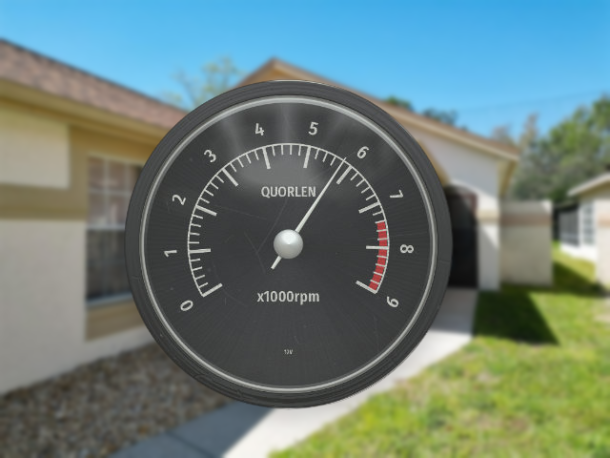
{"value": 5800, "unit": "rpm"}
